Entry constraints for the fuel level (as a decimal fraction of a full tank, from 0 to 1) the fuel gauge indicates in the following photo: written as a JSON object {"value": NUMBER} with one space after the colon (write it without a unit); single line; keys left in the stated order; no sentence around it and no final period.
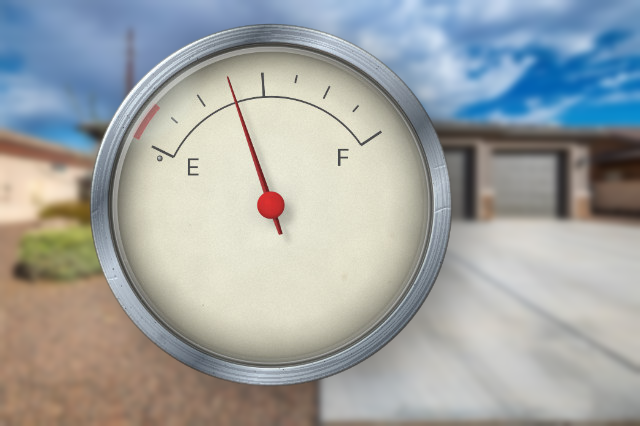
{"value": 0.375}
